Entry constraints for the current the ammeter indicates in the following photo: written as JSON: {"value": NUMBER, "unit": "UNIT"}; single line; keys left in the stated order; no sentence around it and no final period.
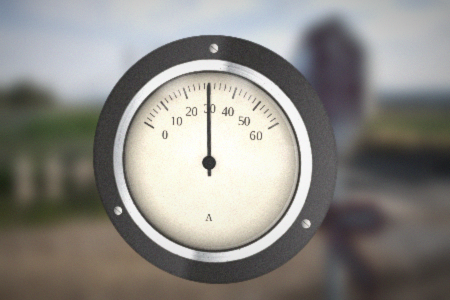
{"value": 30, "unit": "A"}
